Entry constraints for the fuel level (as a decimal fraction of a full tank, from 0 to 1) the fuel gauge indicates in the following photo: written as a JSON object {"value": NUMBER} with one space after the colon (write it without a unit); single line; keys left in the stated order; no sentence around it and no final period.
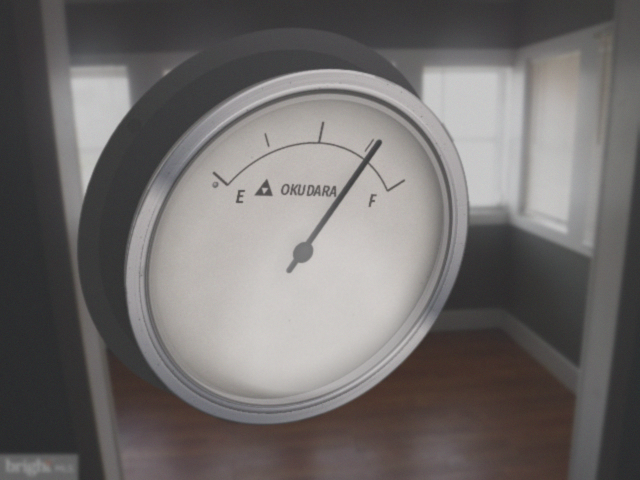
{"value": 0.75}
